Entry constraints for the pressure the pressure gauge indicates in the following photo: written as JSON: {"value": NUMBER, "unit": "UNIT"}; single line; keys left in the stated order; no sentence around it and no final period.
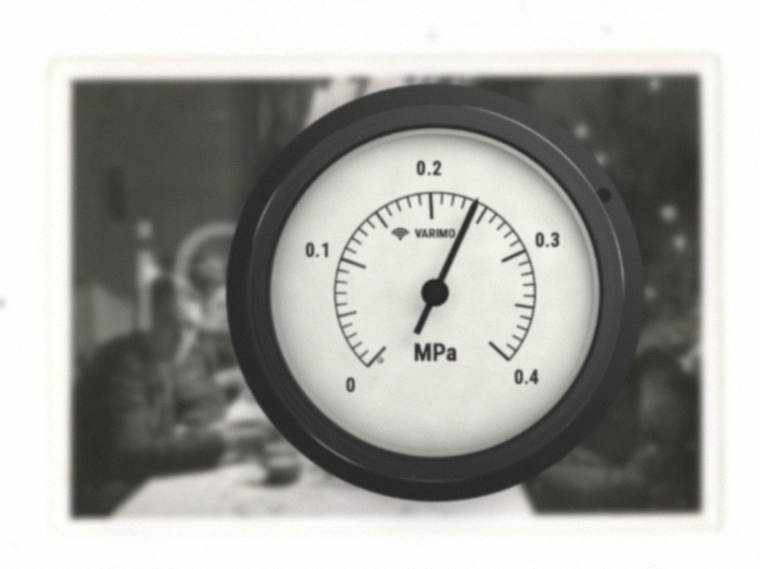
{"value": 0.24, "unit": "MPa"}
